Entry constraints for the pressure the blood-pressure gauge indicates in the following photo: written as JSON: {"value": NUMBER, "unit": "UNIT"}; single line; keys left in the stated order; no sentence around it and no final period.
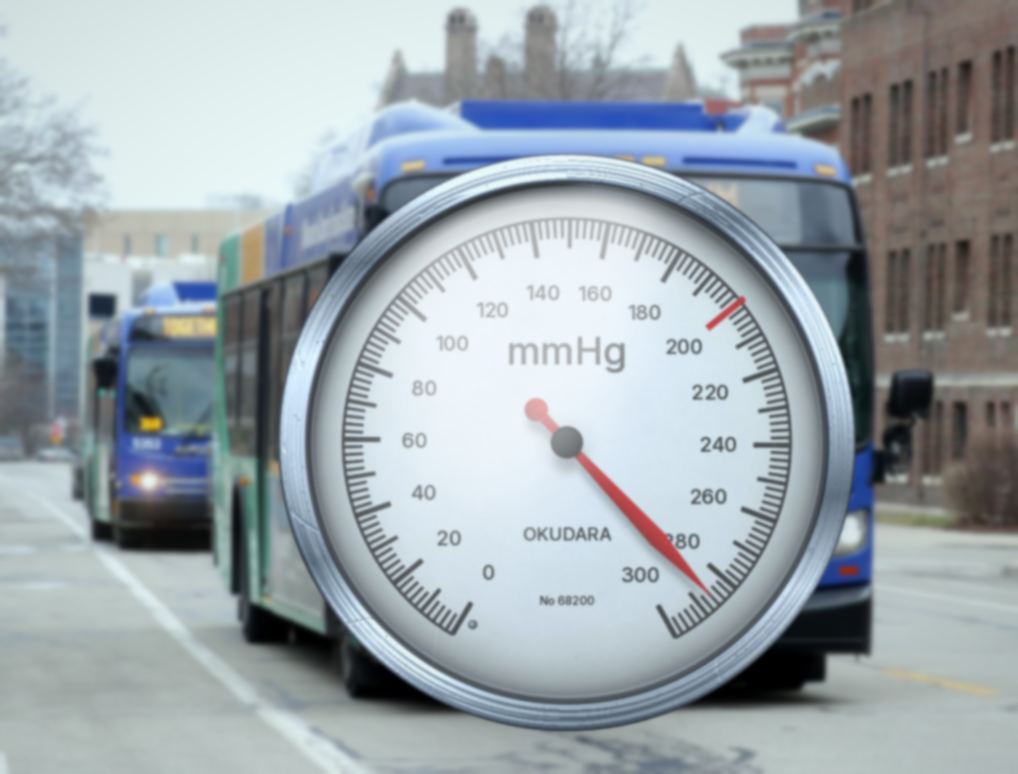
{"value": 286, "unit": "mmHg"}
